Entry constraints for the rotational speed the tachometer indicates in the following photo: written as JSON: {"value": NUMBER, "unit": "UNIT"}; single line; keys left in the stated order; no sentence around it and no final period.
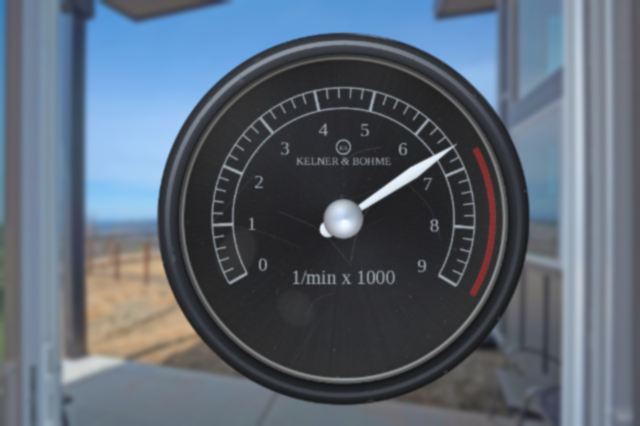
{"value": 6600, "unit": "rpm"}
